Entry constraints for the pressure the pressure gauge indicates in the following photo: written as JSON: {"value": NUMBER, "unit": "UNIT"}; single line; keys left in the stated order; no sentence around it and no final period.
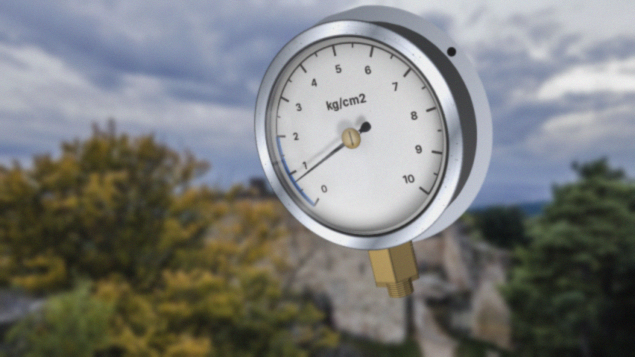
{"value": 0.75, "unit": "kg/cm²"}
